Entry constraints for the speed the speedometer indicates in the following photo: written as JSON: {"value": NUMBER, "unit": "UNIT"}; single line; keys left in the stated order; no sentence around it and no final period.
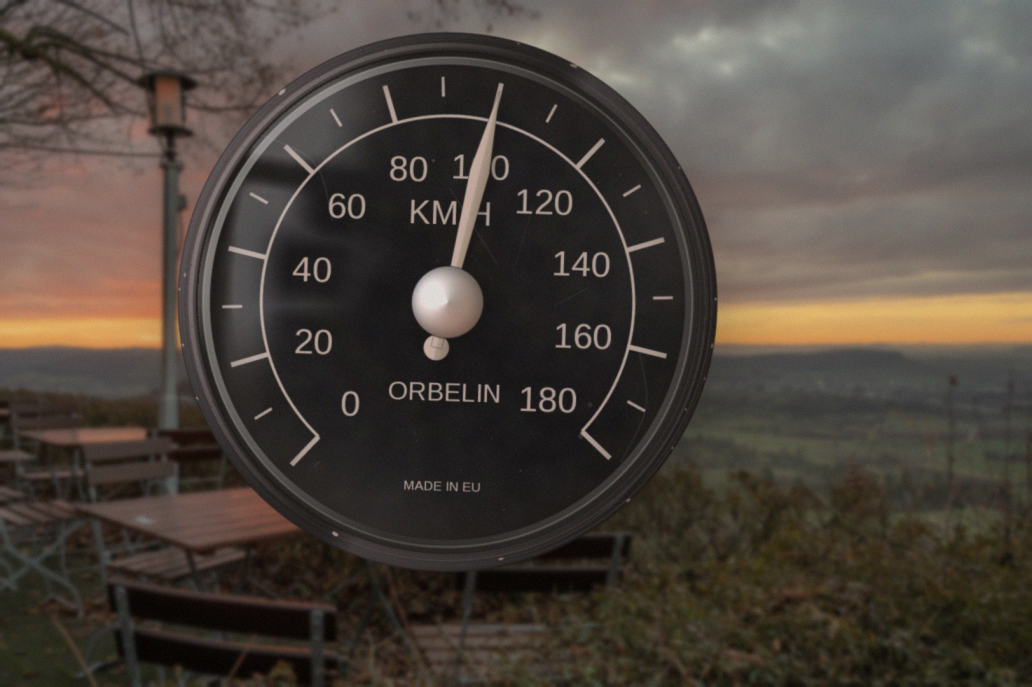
{"value": 100, "unit": "km/h"}
